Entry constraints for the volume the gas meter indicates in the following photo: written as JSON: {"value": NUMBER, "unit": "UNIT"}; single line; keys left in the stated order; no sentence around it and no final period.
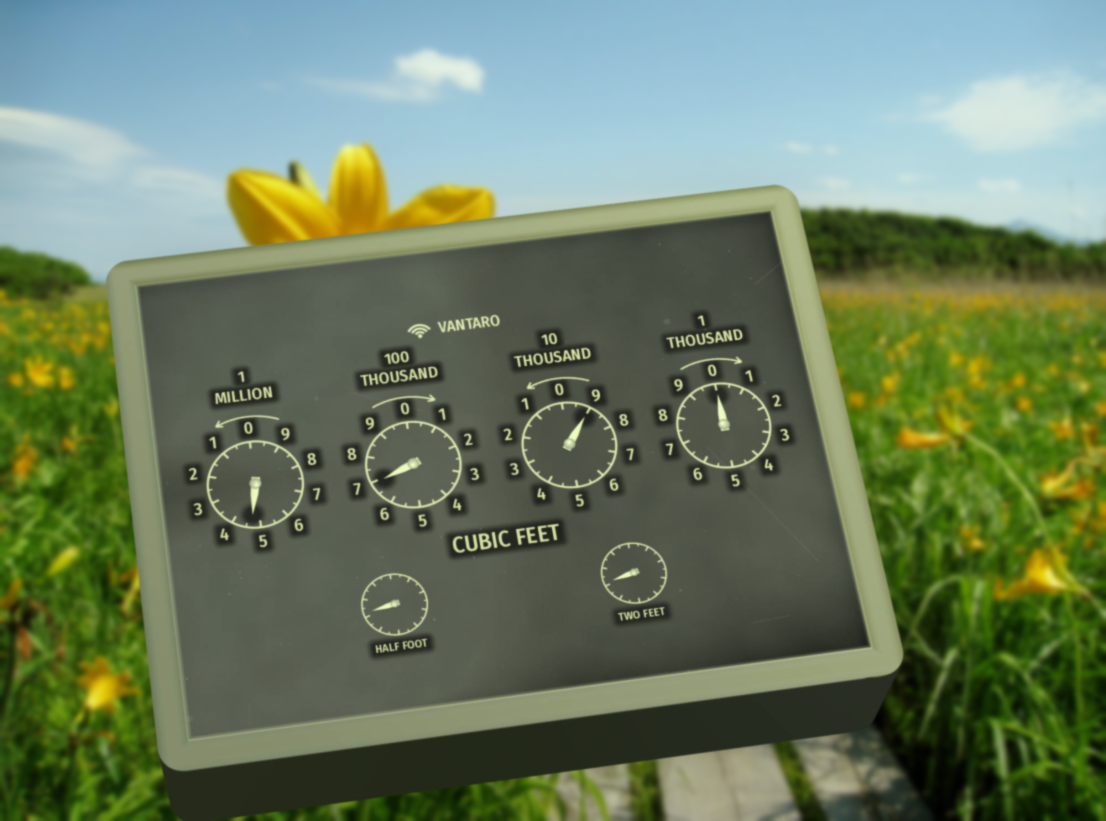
{"value": 469000, "unit": "ft³"}
